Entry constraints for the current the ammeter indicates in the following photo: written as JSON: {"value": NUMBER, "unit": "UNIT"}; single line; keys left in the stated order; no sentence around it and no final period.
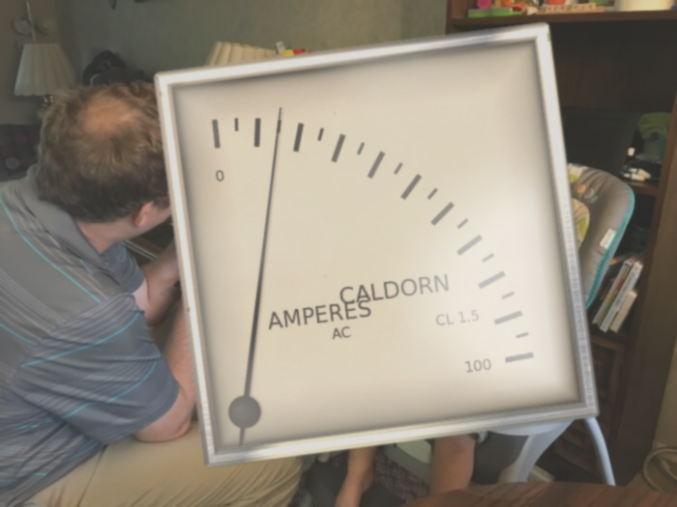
{"value": 15, "unit": "A"}
